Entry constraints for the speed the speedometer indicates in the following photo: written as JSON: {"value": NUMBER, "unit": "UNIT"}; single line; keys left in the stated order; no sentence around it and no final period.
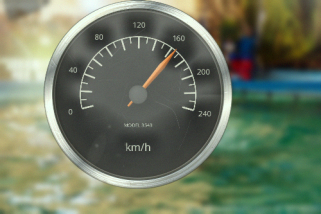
{"value": 165, "unit": "km/h"}
